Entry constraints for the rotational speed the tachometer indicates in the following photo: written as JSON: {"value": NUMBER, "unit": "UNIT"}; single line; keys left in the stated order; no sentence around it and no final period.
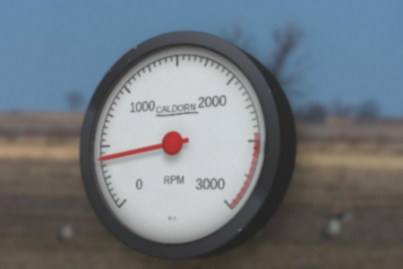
{"value": 400, "unit": "rpm"}
